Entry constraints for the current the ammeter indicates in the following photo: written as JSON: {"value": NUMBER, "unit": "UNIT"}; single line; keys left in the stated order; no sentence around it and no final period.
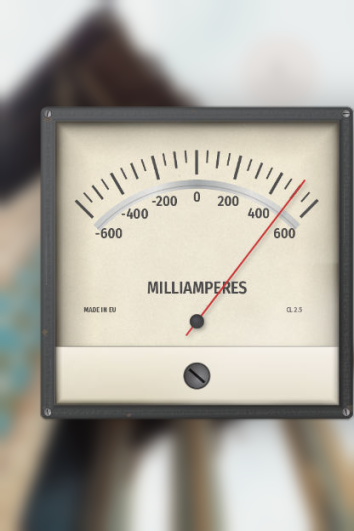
{"value": 500, "unit": "mA"}
